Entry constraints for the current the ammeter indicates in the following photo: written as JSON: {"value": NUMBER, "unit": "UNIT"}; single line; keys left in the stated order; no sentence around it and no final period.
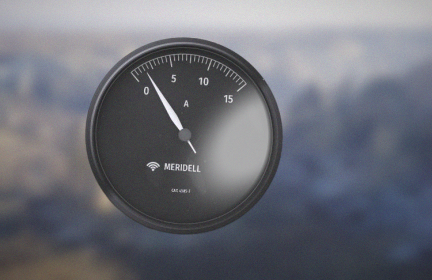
{"value": 1.5, "unit": "A"}
